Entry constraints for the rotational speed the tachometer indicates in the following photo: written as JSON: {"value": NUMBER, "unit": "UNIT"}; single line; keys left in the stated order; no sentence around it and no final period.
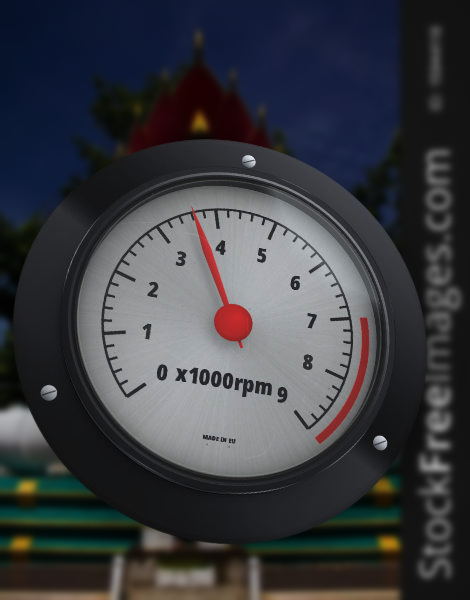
{"value": 3600, "unit": "rpm"}
